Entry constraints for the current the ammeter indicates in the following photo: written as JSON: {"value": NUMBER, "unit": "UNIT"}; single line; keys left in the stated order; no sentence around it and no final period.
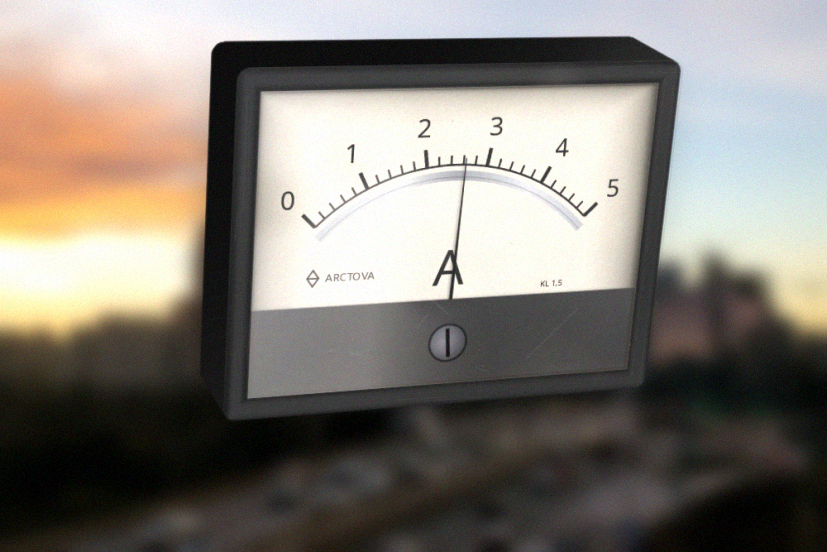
{"value": 2.6, "unit": "A"}
